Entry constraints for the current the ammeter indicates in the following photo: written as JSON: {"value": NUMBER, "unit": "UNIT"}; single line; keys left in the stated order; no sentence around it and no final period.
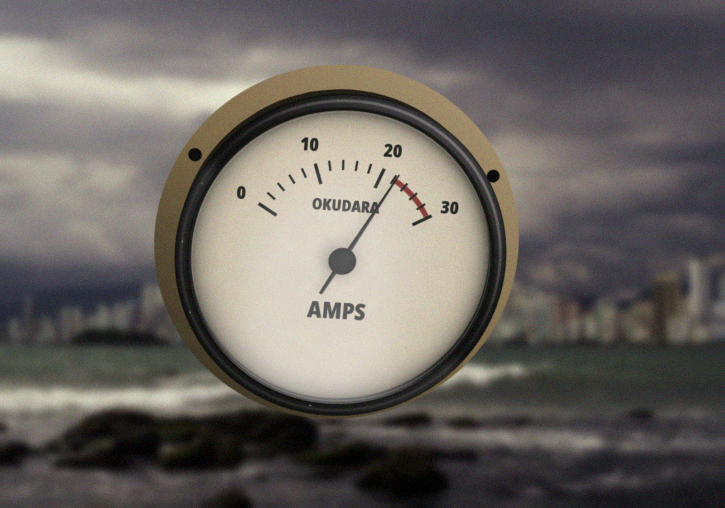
{"value": 22, "unit": "A"}
